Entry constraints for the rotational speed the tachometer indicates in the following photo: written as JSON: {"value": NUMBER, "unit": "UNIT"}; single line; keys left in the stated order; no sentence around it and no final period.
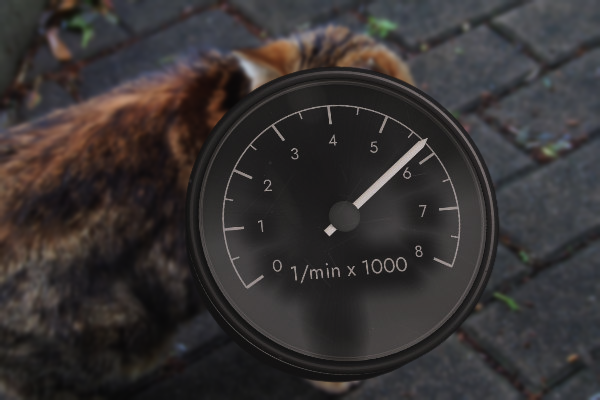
{"value": 5750, "unit": "rpm"}
